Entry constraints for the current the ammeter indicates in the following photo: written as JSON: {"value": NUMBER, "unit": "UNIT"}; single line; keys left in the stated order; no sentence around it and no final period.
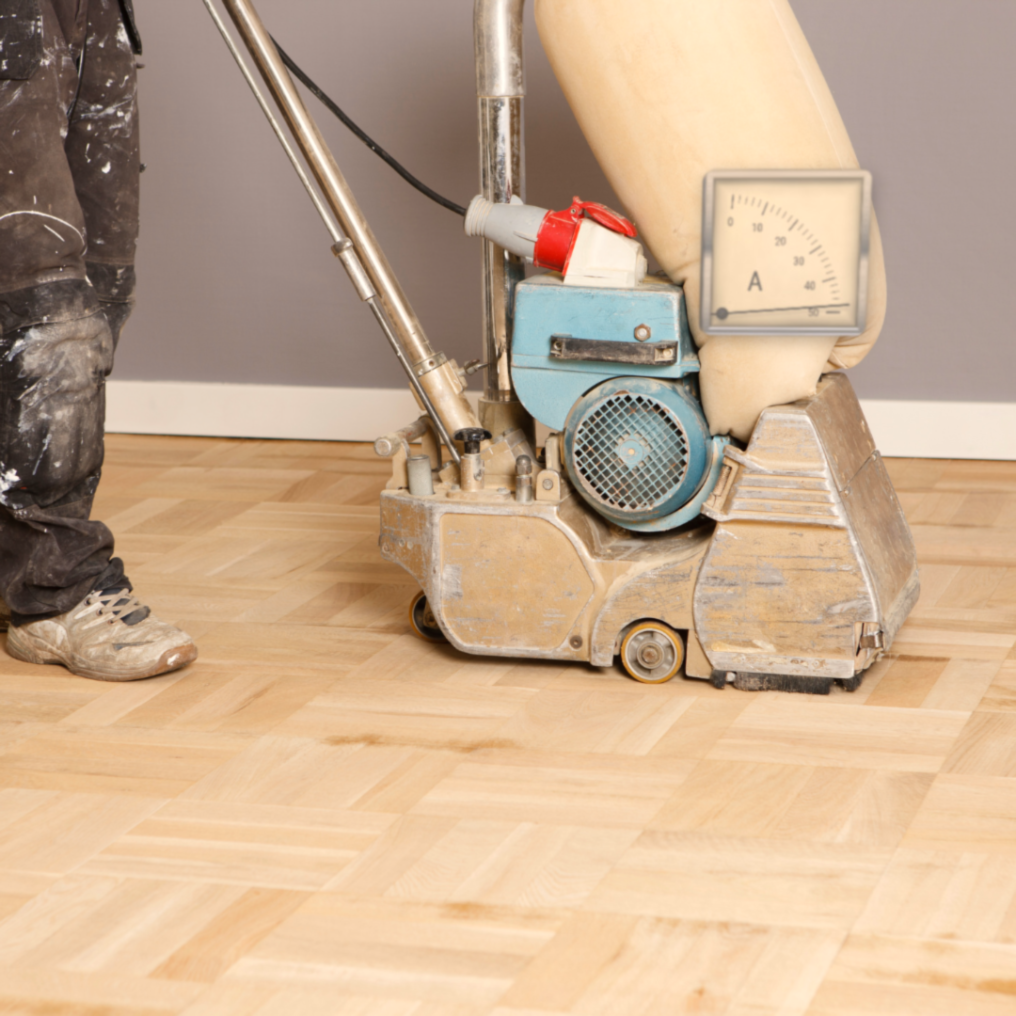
{"value": 48, "unit": "A"}
